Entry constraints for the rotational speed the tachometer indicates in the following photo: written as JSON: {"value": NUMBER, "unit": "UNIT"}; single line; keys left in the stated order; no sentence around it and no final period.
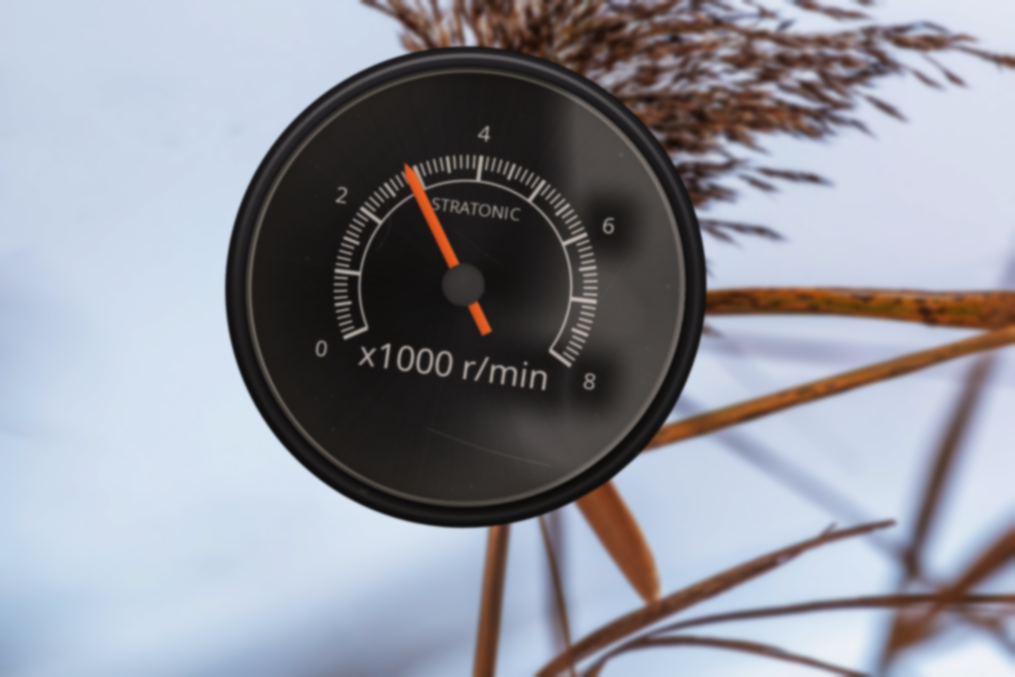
{"value": 2900, "unit": "rpm"}
